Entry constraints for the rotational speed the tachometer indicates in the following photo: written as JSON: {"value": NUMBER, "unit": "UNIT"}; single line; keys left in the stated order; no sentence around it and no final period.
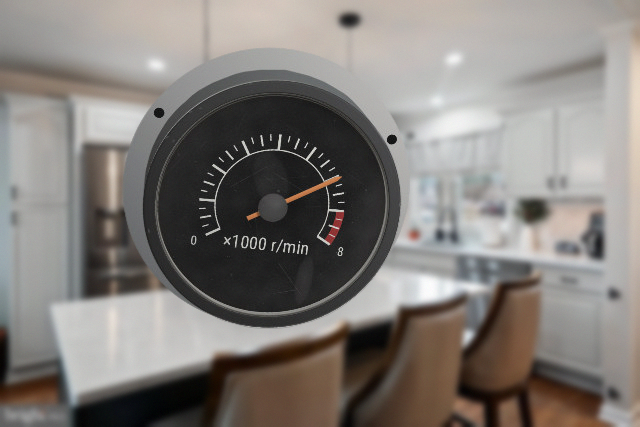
{"value": 6000, "unit": "rpm"}
